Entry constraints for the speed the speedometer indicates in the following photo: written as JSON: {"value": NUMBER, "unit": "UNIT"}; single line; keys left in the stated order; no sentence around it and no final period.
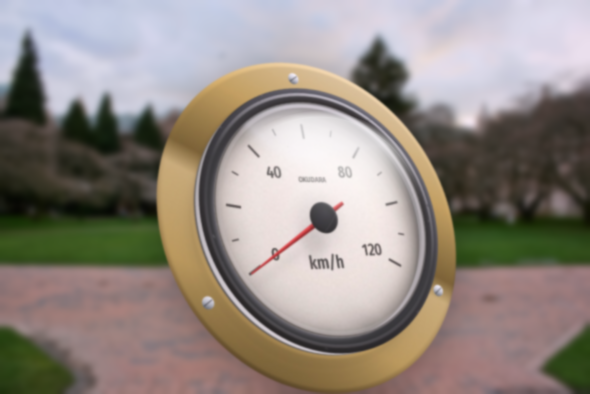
{"value": 0, "unit": "km/h"}
